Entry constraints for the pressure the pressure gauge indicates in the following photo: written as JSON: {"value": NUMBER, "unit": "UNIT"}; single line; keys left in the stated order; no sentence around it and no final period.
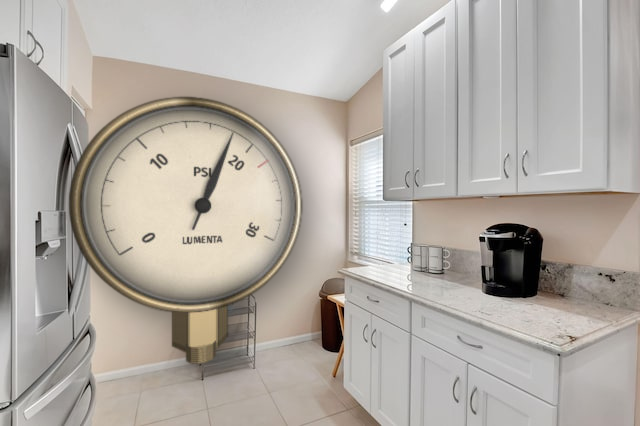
{"value": 18, "unit": "psi"}
